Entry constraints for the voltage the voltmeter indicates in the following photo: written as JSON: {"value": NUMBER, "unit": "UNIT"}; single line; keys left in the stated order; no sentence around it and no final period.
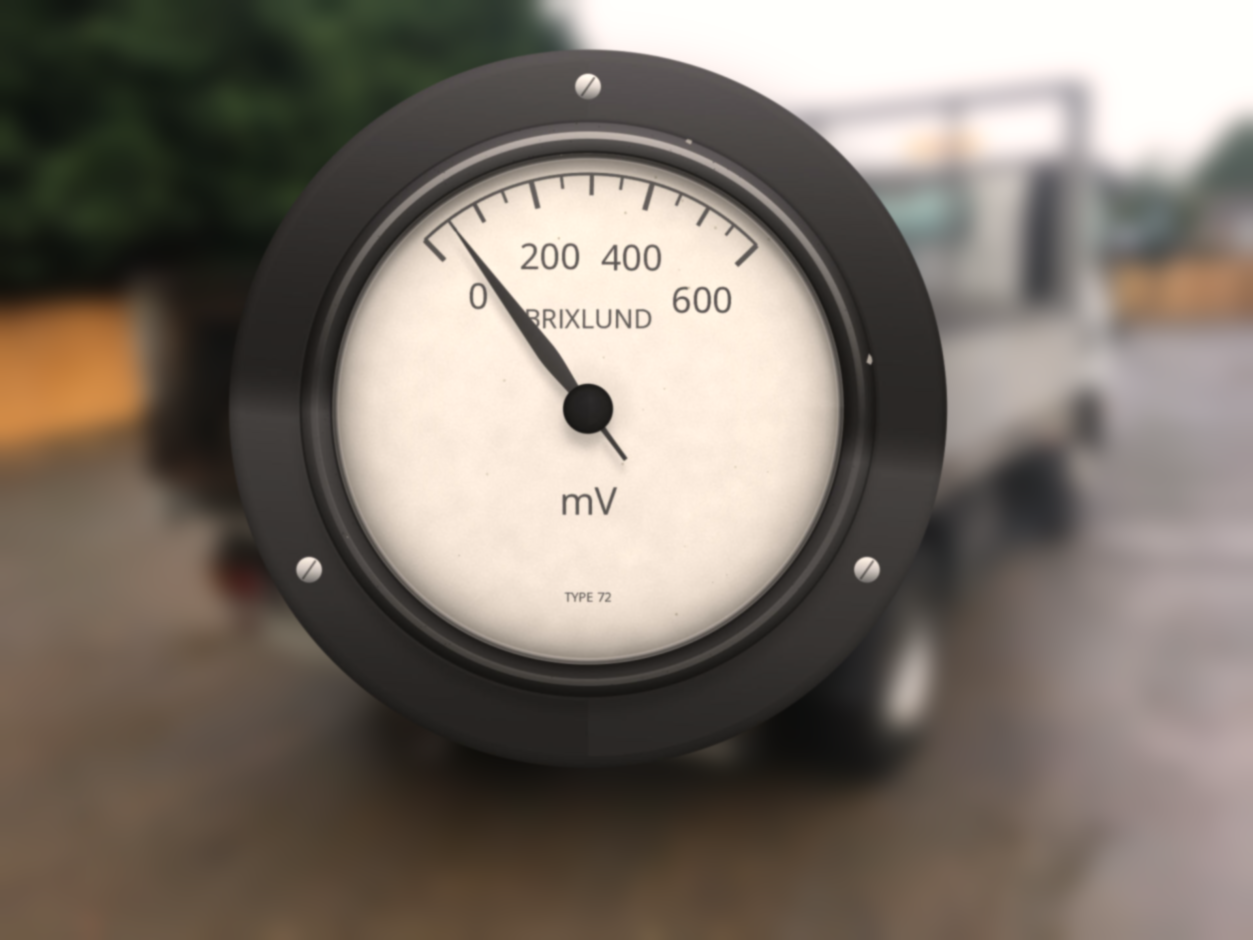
{"value": 50, "unit": "mV"}
